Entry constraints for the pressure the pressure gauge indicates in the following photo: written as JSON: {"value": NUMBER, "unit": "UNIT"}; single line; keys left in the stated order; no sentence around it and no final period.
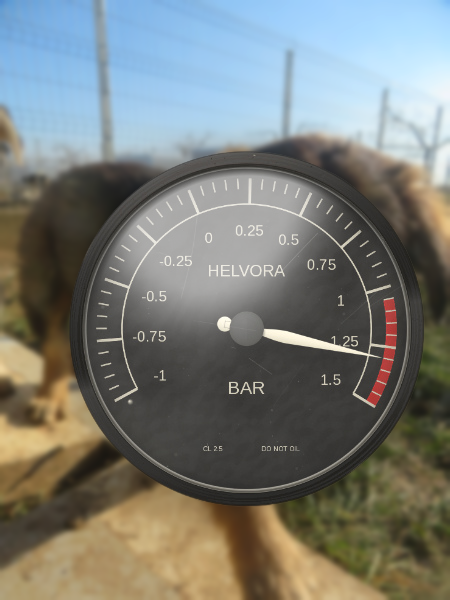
{"value": 1.3, "unit": "bar"}
